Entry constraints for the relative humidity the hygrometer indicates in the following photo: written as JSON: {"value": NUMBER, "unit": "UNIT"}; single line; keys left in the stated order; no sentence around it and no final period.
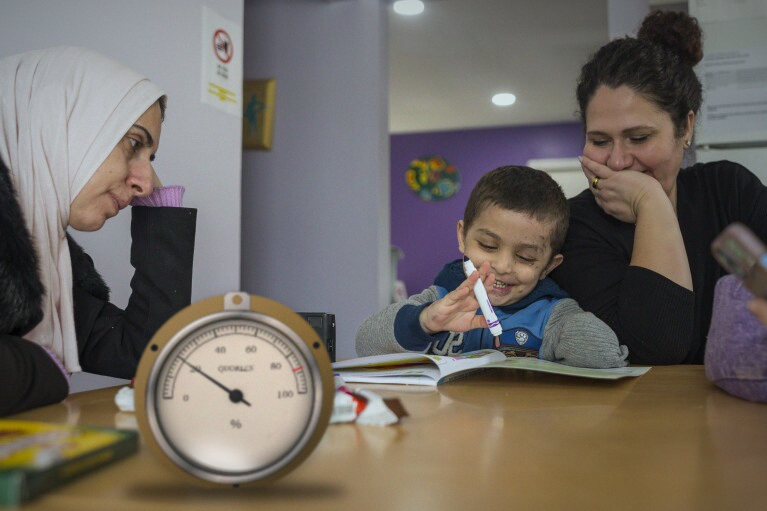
{"value": 20, "unit": "%"}
